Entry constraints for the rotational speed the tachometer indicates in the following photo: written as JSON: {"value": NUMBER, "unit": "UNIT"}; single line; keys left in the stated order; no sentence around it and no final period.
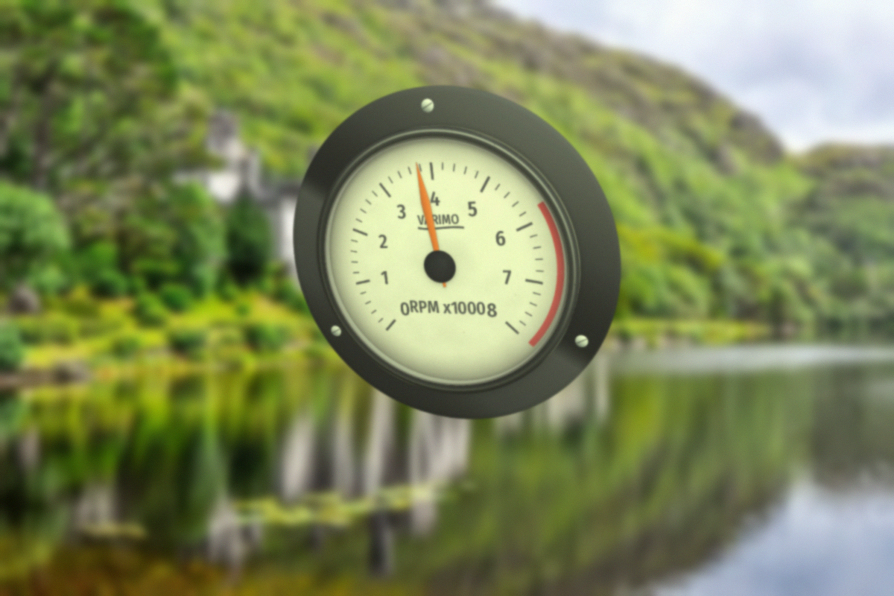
{"value": 3800, "unit": "rpm"}
